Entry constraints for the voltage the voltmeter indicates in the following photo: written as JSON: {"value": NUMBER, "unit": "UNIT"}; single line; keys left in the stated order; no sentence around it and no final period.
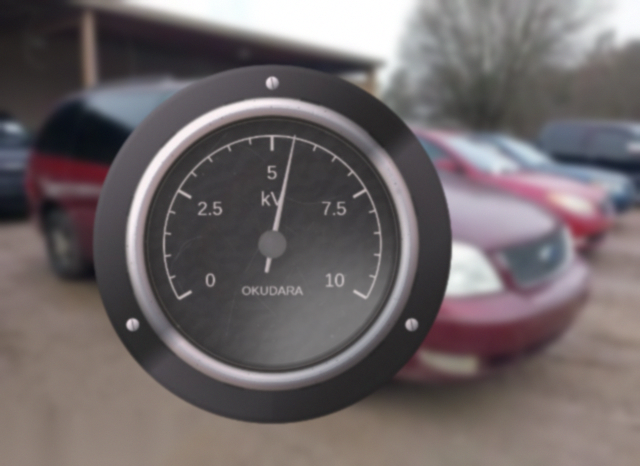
{"value": 5.5, "unit": "kV"}
